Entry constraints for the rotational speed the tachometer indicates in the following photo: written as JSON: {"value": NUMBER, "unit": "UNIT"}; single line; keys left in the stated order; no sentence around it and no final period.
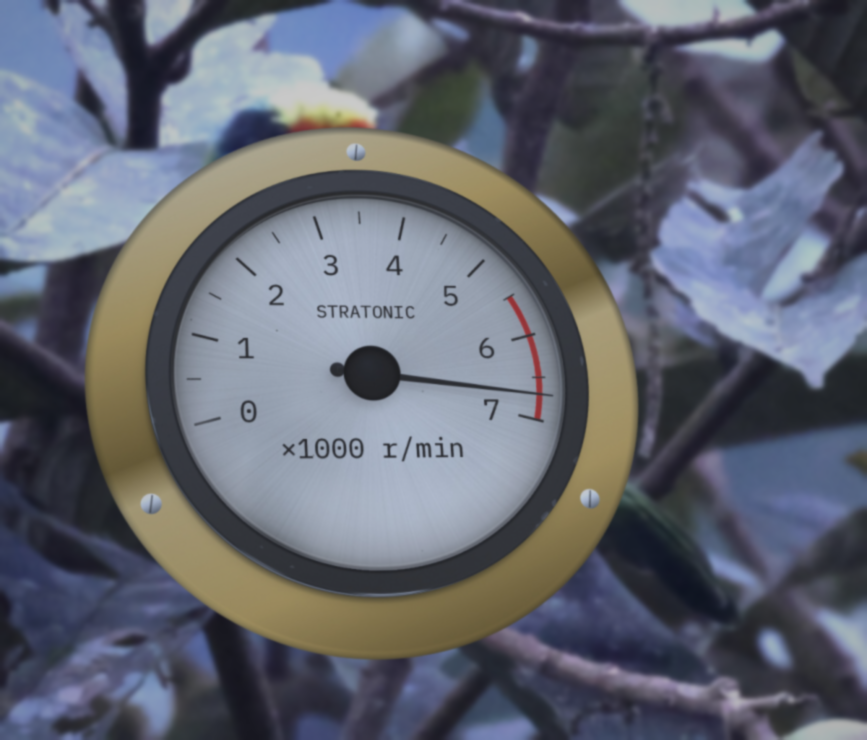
{"value": 6750, "unit": "rpm"}
